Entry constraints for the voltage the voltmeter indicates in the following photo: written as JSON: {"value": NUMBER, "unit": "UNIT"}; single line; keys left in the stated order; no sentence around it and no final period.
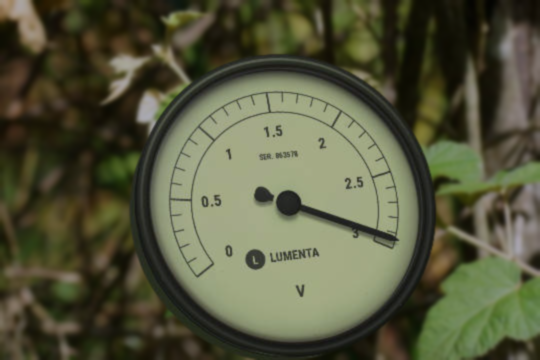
{"value": 2.95, "unit": "V"}
